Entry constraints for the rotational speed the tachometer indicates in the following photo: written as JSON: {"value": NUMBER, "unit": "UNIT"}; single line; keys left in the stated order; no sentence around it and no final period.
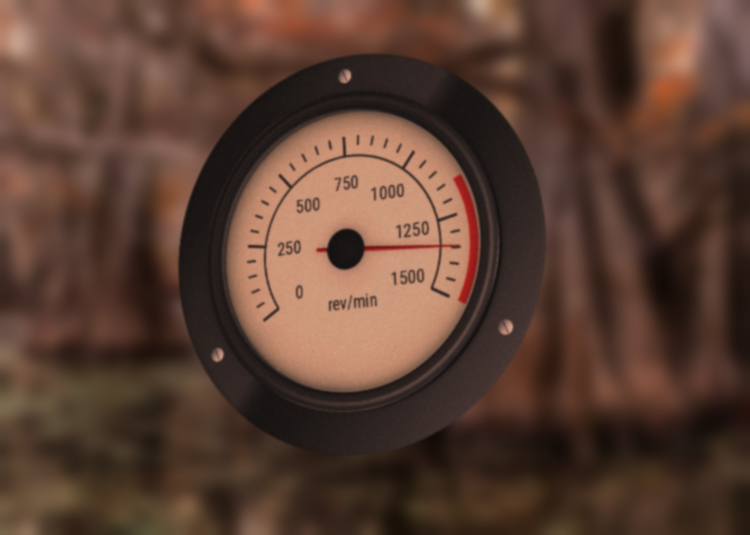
{"value": 1350, "unit": "rpm"}
